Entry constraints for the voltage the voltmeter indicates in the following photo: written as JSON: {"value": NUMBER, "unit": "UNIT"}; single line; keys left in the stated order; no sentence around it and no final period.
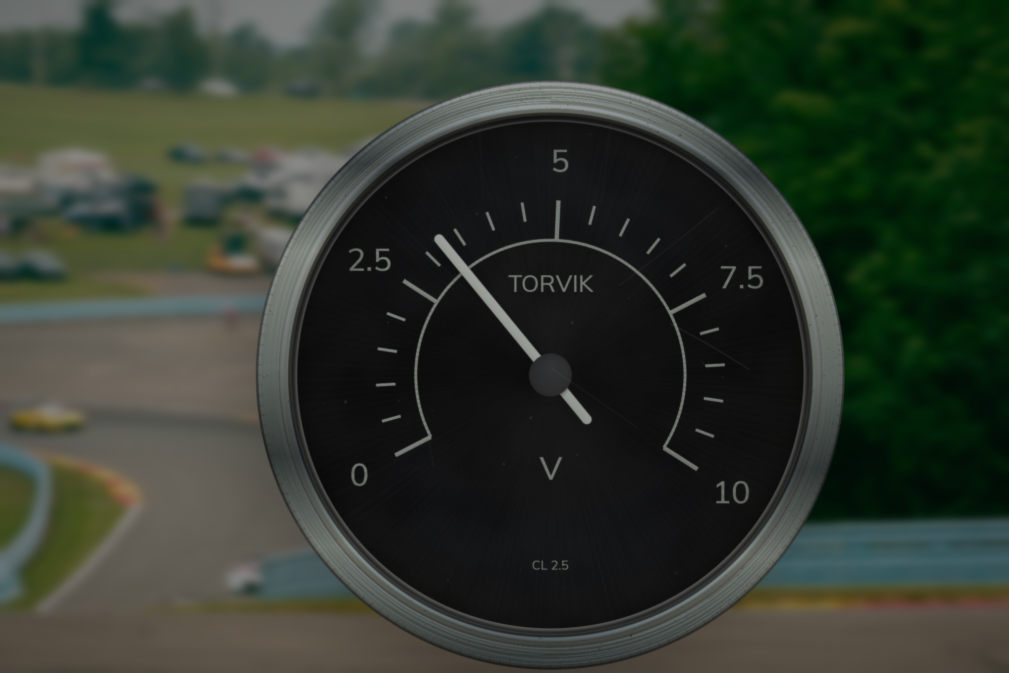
{"value": 3.25, "unit": "V"}
